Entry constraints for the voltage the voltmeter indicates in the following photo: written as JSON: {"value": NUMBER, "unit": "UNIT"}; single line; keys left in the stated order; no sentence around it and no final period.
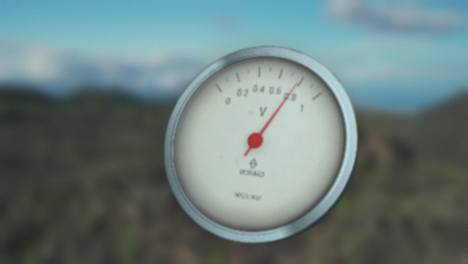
{"value": 0.8, "unit": "V"}
